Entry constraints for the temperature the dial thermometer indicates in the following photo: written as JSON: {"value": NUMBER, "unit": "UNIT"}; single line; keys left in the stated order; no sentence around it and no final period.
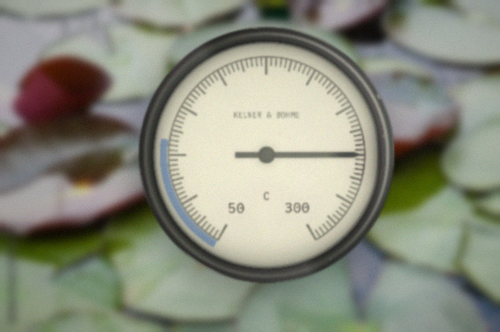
{"value": 250, "unit": "°C"}
